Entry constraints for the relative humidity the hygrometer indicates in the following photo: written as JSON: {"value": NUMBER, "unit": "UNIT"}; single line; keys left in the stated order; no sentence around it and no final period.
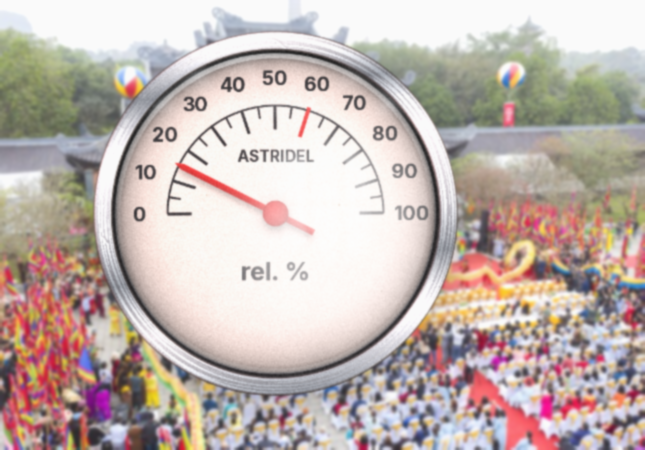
{"value": 15, "unit": "%"}
